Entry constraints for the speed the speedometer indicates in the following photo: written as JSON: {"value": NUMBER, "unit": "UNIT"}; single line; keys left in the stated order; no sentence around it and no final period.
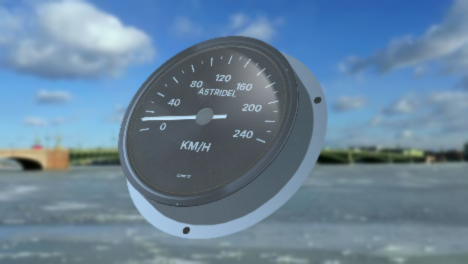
{"value": 10, "unit": "km/h"}
